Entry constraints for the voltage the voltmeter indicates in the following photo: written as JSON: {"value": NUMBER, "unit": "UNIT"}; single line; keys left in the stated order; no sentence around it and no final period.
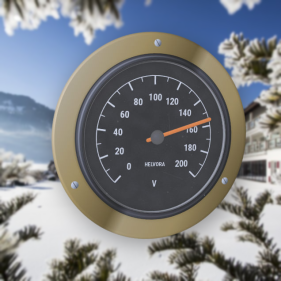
{"value": 155, "unit": "V"}
